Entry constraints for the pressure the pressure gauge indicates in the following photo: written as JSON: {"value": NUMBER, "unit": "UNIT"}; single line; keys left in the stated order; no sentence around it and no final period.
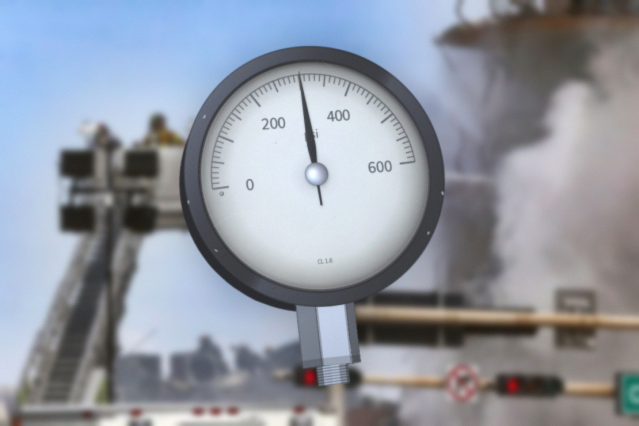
{"value": 300, "unit": "psi"}
